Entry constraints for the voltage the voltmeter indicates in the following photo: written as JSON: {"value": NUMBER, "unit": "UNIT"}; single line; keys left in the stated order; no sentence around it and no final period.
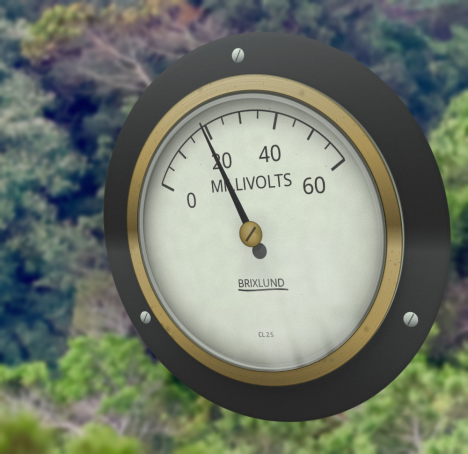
{"value": 20, "unit": "mV"}
